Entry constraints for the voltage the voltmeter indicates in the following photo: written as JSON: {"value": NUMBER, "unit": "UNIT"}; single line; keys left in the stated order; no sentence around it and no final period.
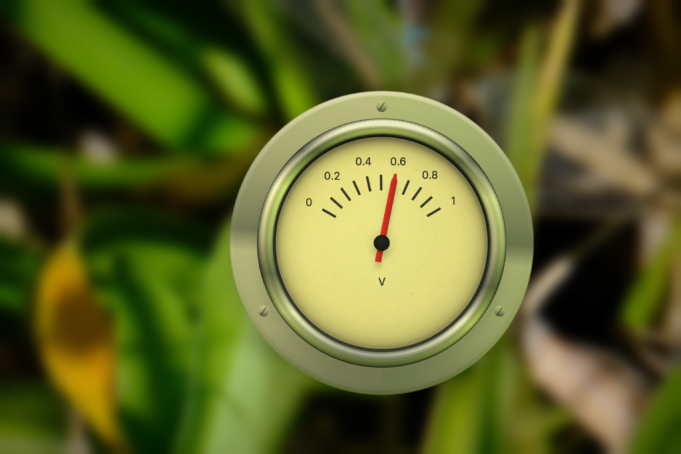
{"value": 0.6, "unit": "V"}
